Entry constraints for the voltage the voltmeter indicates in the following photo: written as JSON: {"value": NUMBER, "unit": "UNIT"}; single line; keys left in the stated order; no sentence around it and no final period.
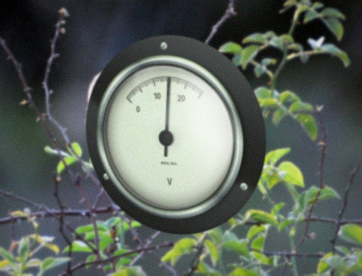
{"value": 15, "unit": "V"}
